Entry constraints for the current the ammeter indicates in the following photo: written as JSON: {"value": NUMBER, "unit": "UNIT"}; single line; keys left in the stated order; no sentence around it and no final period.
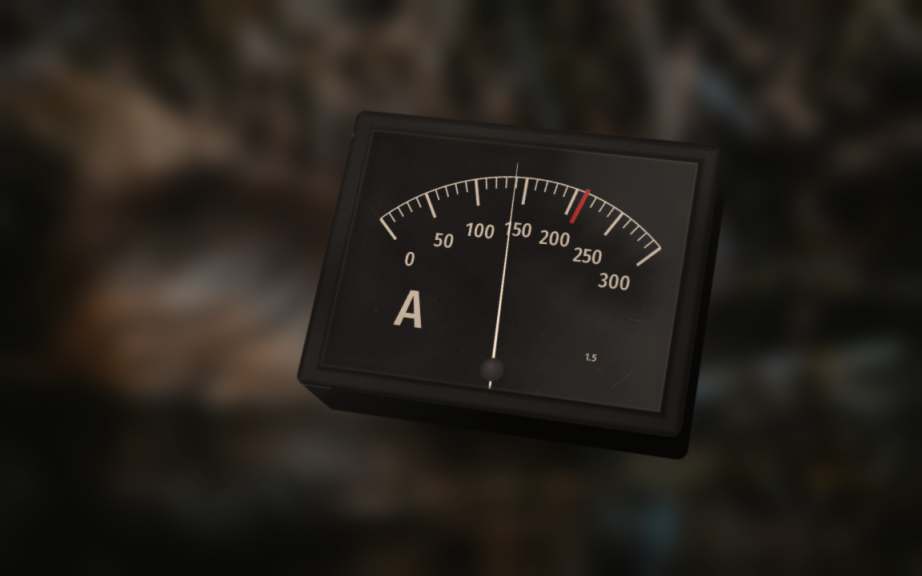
{"value": 140, "unit": "A"}
